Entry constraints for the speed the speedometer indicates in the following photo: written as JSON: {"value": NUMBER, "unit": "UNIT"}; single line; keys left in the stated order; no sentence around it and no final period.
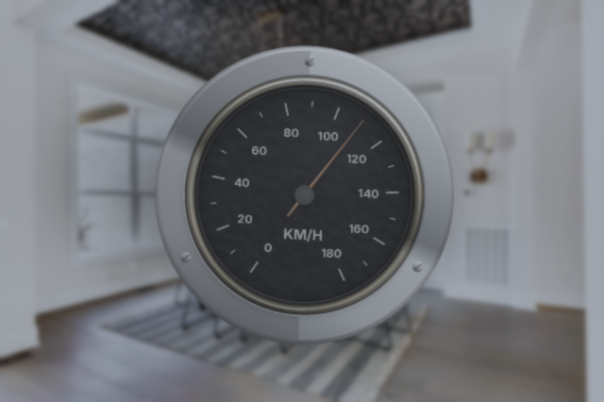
{"value": 110, "unit": "km/h"}
